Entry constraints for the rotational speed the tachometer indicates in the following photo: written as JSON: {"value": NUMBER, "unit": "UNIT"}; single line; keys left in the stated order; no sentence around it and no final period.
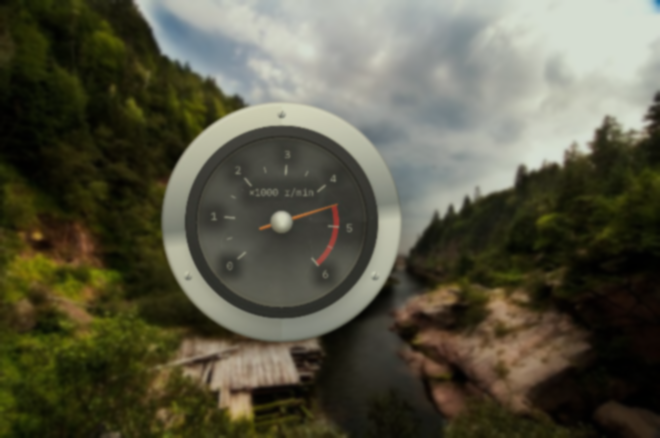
{"value": 4500, "unit": "rpm"}
